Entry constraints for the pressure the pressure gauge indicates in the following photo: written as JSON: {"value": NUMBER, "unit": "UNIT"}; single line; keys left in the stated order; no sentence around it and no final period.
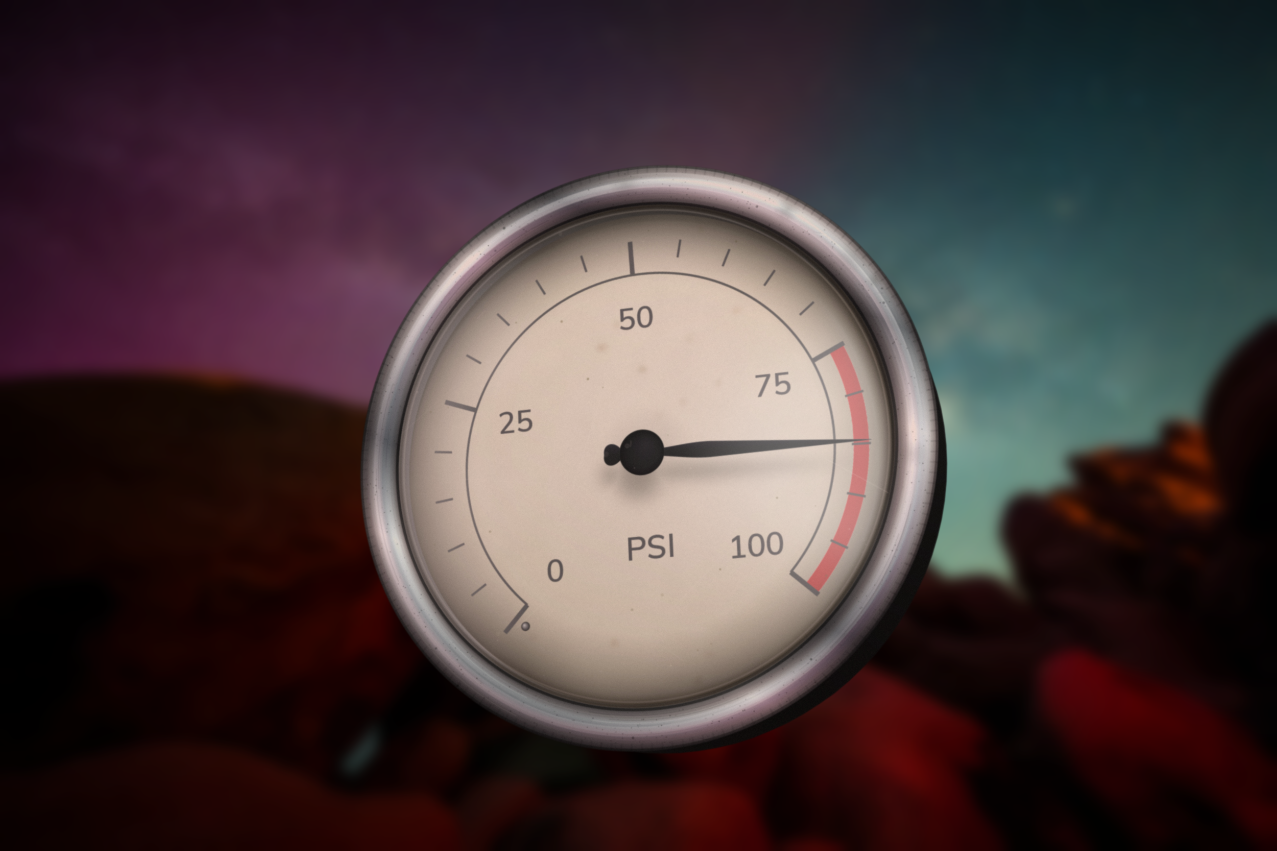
{"value": 85, "unit": "psi"}
